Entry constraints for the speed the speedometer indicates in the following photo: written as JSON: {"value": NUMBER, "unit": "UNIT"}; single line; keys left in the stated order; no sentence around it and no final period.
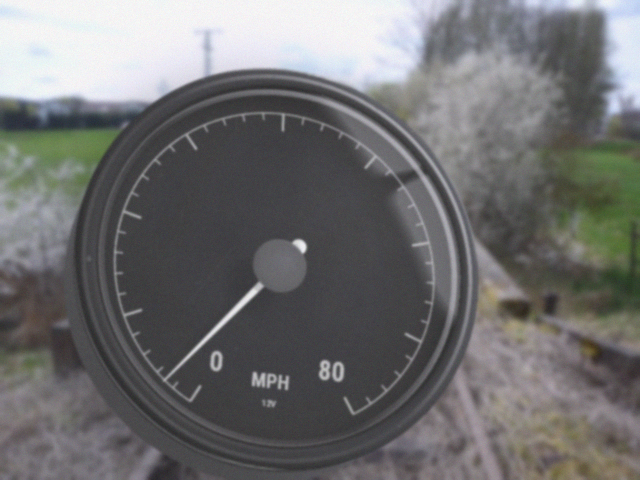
{"value": 3, "unit": "mph"}
